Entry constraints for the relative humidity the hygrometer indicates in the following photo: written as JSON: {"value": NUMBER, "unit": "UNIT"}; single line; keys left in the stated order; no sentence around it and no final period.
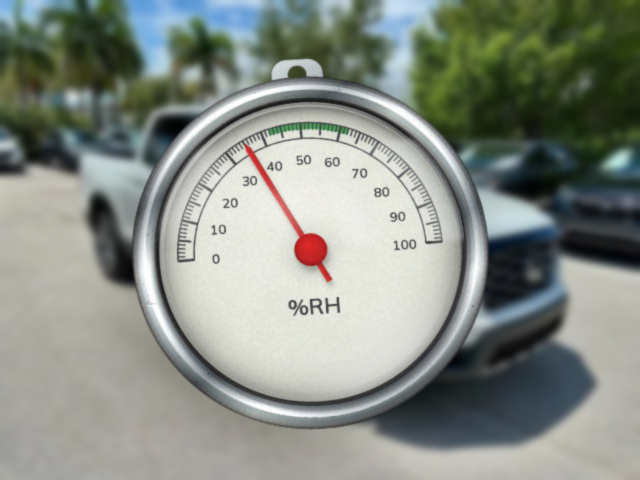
{"value": 35, "unit": "%"}
